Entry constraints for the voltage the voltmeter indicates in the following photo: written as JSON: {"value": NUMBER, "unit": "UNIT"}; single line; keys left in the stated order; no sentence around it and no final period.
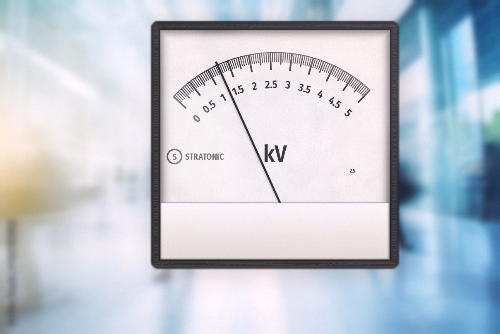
{"value": 1.25, "unit": "kV"}
